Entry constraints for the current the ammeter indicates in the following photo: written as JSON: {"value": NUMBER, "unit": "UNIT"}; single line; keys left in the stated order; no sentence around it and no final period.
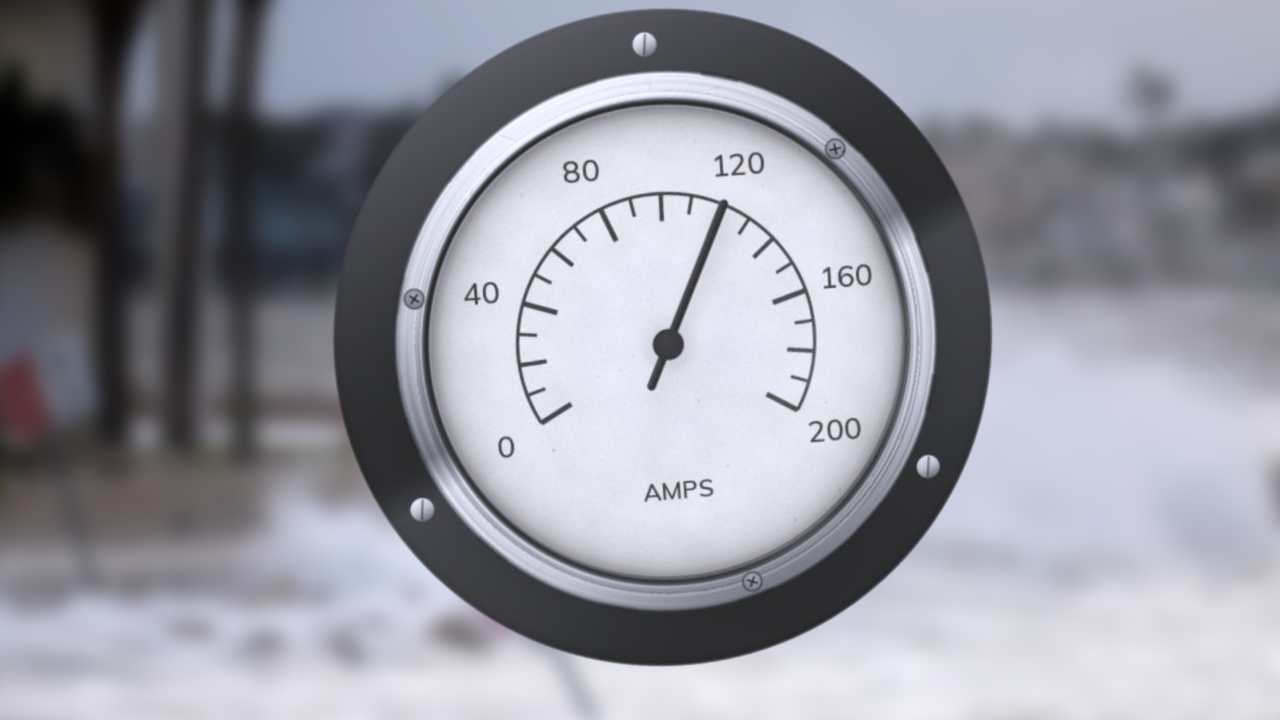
{"value": 120, "unit": "A"}
